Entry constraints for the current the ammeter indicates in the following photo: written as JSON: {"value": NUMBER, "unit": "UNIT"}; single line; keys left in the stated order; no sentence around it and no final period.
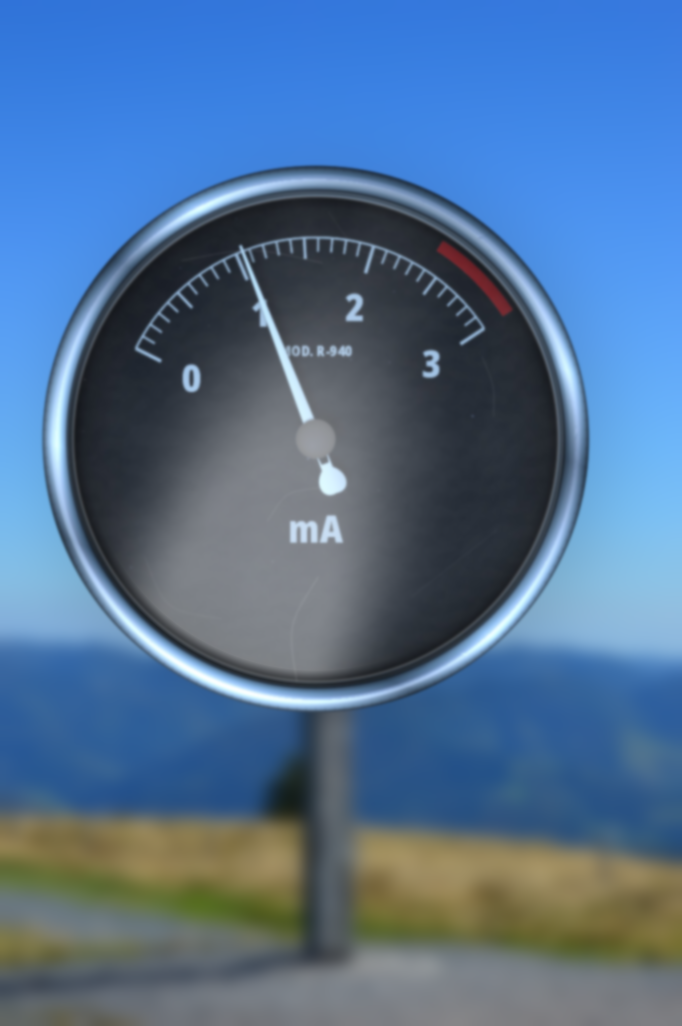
{"value": 1.05, "unit": "mA"}
